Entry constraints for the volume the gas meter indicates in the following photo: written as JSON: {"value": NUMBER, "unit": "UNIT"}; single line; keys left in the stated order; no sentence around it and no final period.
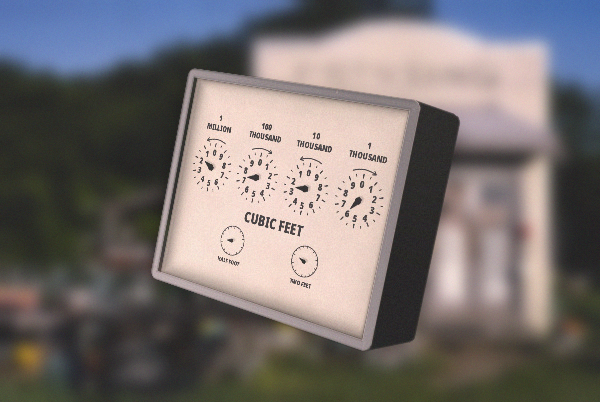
{"value": 172600, "unit": "ft³"}
